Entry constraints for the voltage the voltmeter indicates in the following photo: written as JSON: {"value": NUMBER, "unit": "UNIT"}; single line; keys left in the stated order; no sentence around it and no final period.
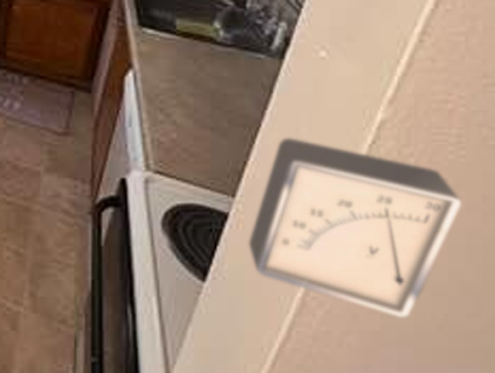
{"value": 25, "unit": "V"}
